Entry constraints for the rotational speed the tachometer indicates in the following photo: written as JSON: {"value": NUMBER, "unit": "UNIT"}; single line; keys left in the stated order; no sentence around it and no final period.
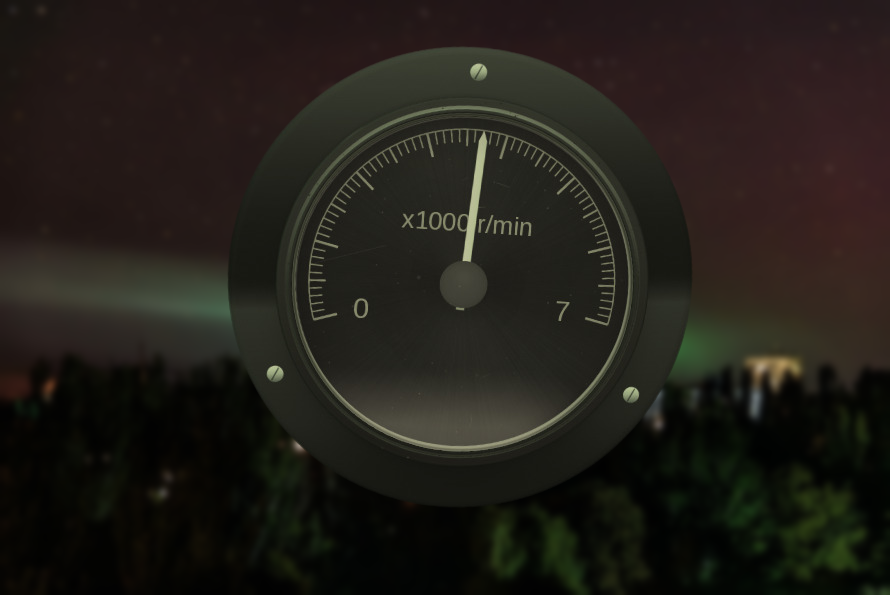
{"value": 3700, "unit": "rpm"}
